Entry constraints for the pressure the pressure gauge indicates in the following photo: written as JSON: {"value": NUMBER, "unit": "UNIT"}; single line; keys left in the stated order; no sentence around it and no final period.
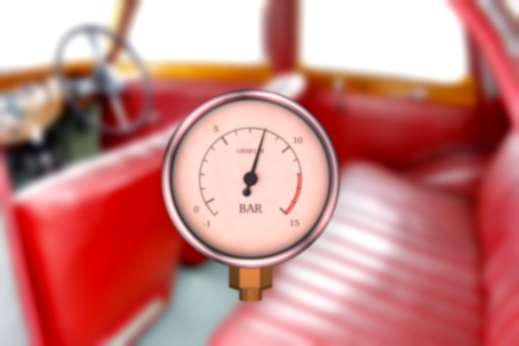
{"value": 8, "unit": "bar"}
